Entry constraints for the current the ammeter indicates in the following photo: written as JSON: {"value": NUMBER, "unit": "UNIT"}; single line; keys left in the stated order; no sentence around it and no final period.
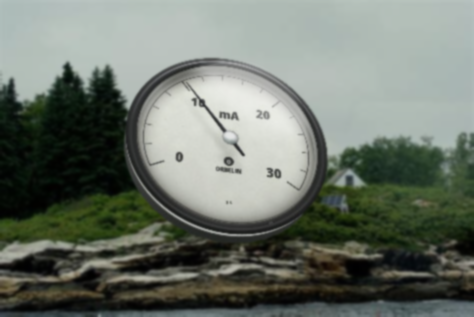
{"value": 10, "unit": "mA"}
